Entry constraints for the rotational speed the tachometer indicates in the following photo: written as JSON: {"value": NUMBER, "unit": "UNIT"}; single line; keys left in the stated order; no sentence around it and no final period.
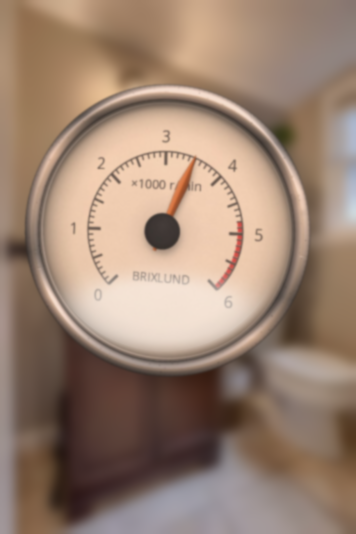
{"value": 3500, "unit": "rpm"}
